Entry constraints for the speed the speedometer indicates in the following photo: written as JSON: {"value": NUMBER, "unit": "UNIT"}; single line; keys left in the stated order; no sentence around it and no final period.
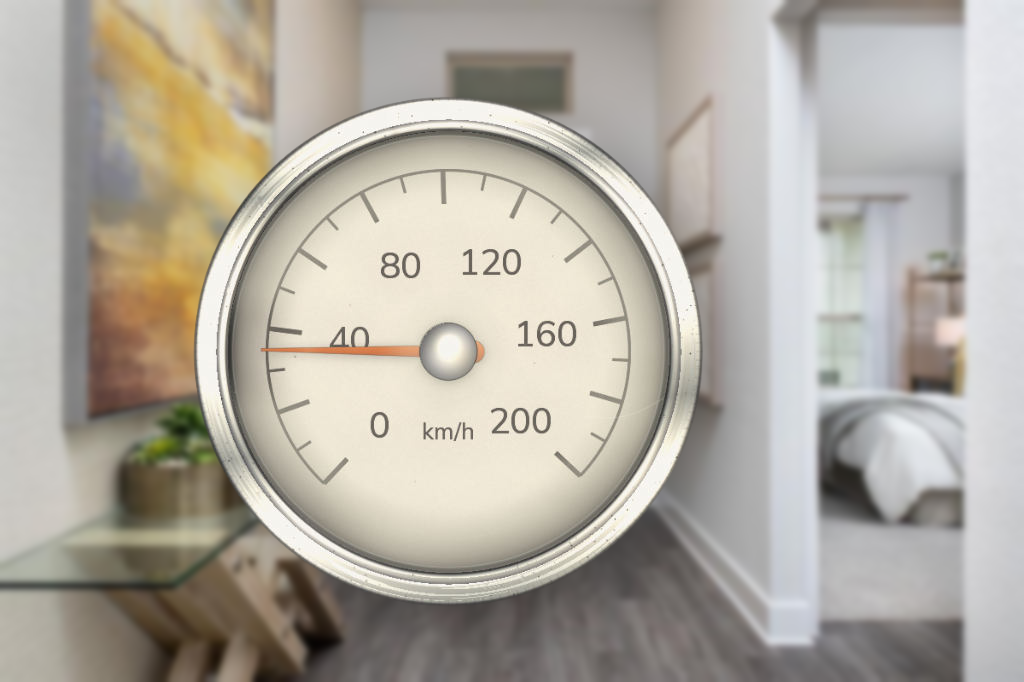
{"value": 35, "unit": "km/h"}
